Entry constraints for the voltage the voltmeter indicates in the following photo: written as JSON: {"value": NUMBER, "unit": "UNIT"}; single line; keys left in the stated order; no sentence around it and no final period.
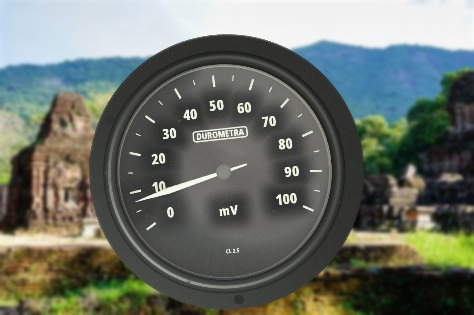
{"value": 7.5, "unit": "mV"}
